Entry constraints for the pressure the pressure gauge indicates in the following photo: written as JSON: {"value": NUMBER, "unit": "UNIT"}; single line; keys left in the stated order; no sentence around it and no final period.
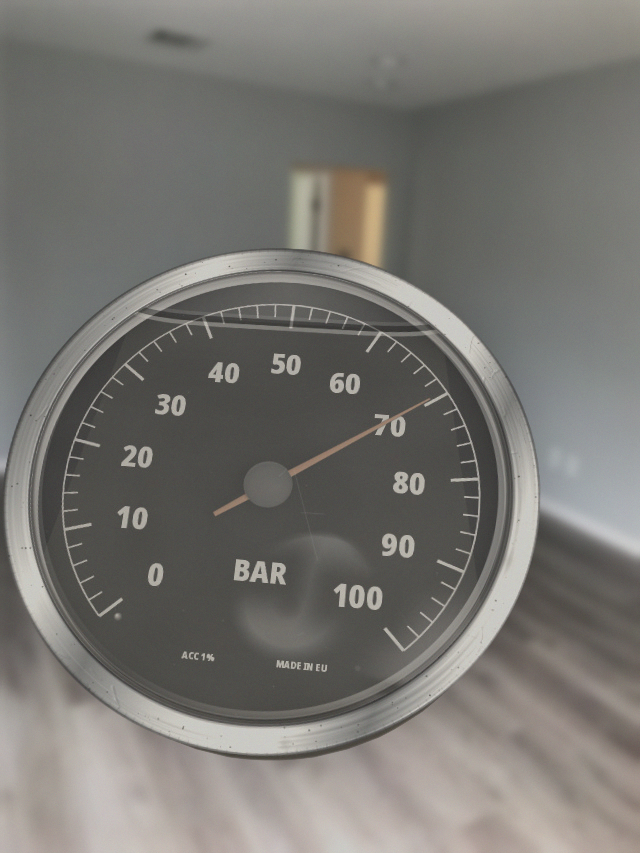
{"value": 70, "unit": "bar"}
